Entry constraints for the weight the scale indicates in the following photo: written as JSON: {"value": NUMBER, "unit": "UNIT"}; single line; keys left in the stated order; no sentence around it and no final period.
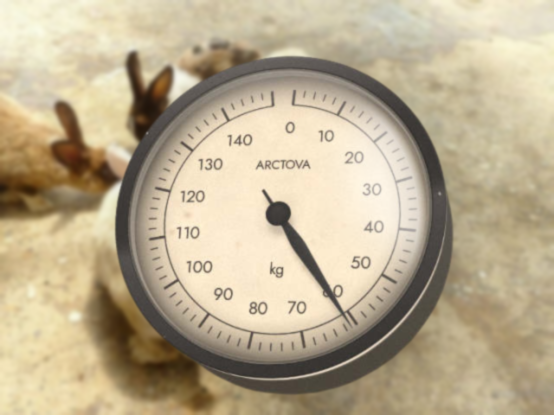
{"value": 61, "unit": "kg"}
